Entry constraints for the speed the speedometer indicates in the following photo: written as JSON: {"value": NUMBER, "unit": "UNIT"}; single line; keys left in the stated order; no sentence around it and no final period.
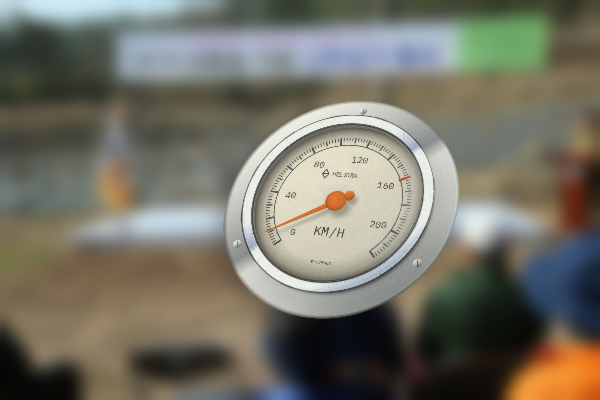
{"value": 10, "unit": "km/h"}
